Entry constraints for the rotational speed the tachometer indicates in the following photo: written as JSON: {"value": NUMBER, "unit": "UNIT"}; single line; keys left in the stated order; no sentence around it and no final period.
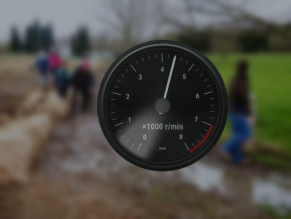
{"value": 4400, "unit": "rpm"}
